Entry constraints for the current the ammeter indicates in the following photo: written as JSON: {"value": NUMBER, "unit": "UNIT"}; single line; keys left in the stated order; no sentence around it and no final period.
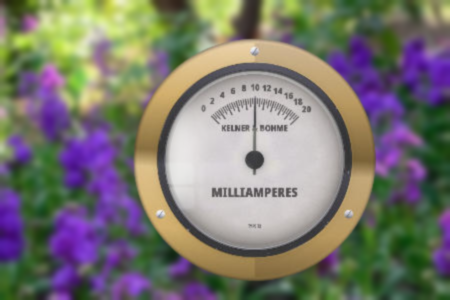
{"value": 10, "unit": "mA"}
